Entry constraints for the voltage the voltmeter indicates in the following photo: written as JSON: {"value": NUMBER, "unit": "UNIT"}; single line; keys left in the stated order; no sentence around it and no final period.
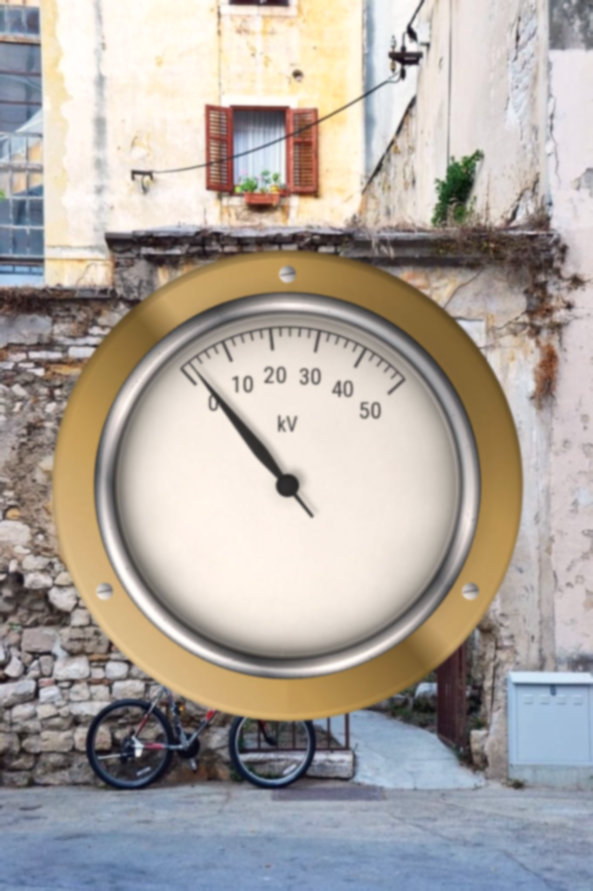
{"value": 2, "unit": "kV"}
